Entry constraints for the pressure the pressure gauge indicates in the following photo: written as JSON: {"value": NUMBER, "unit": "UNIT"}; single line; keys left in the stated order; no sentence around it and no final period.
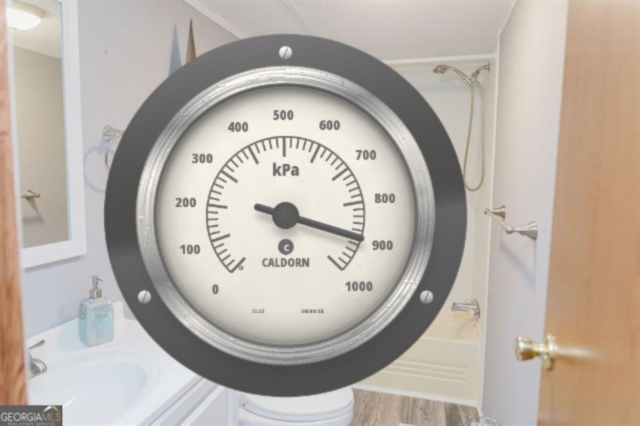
{"value": 900, "unit": "kPa"}
